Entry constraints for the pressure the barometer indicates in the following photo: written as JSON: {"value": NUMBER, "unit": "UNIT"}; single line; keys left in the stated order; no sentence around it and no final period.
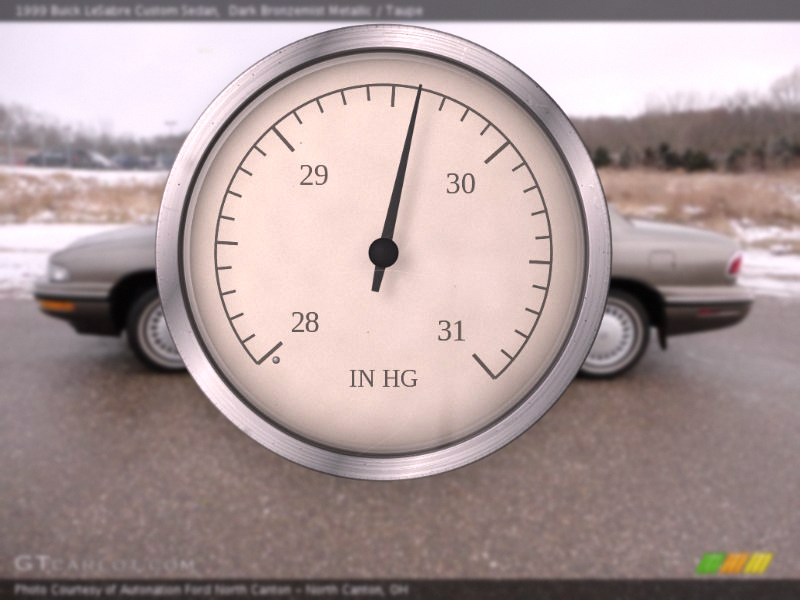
{"value": 29.6, "unit": "inHg"}
